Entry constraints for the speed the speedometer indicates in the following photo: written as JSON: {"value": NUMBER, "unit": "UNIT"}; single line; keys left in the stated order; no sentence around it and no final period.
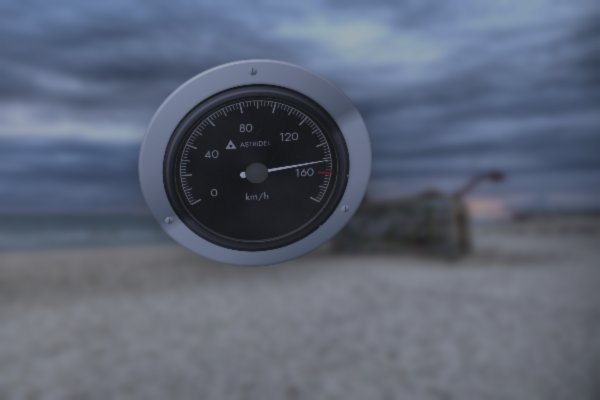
{"value": 150, "unit": "km/h"}
